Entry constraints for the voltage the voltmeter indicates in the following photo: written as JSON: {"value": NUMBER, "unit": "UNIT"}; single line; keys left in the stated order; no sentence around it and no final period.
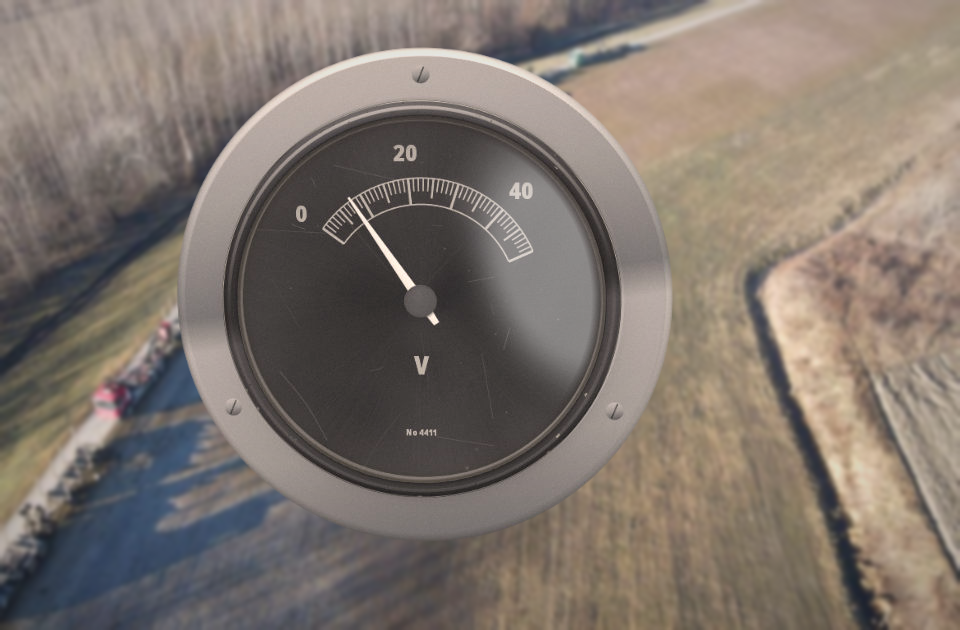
{"value": 8, "unit": "V"}
